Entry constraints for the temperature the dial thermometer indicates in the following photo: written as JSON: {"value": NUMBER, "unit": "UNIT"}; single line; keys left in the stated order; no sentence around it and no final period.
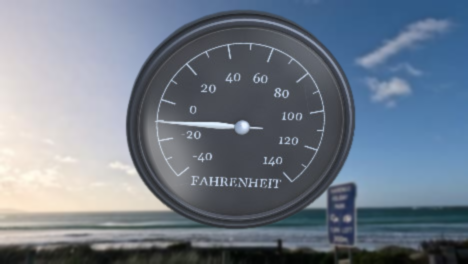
{"value": -10, "unit": "°F"}
